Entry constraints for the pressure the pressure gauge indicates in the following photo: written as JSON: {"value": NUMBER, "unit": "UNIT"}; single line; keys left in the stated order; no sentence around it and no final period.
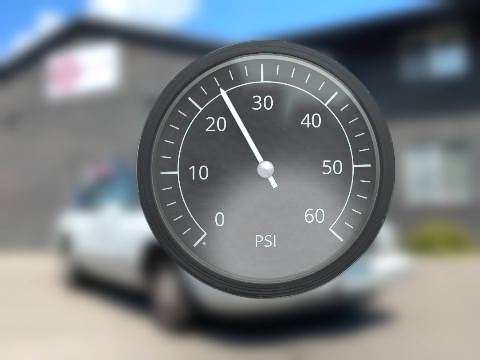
{"value": 24, "unit": "psi"}
